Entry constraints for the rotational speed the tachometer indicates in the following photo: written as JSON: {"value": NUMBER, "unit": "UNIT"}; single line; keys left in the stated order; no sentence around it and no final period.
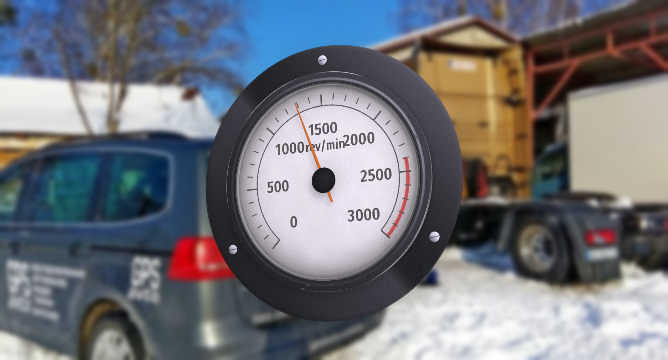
{"value": 1300, "unit": "rpm"}
